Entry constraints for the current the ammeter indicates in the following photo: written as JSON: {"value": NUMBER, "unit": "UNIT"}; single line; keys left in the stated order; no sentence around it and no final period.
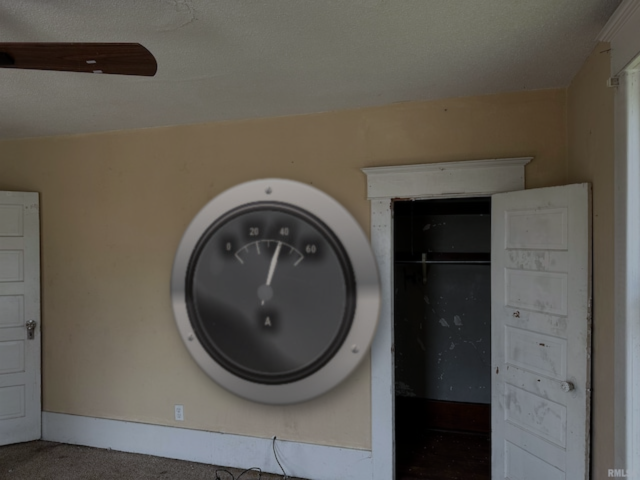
{"value": 40, "unit": "A"}
